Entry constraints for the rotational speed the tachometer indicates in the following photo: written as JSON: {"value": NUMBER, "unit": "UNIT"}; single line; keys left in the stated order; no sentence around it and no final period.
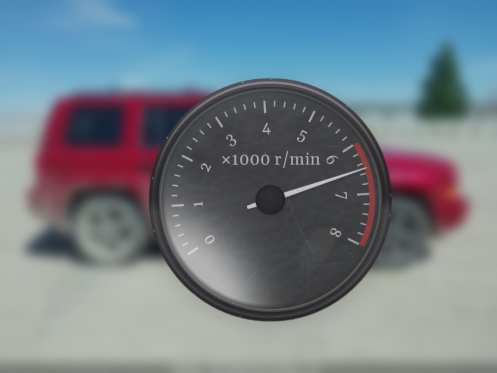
{"value": 6500, "unit": "rpm"}
